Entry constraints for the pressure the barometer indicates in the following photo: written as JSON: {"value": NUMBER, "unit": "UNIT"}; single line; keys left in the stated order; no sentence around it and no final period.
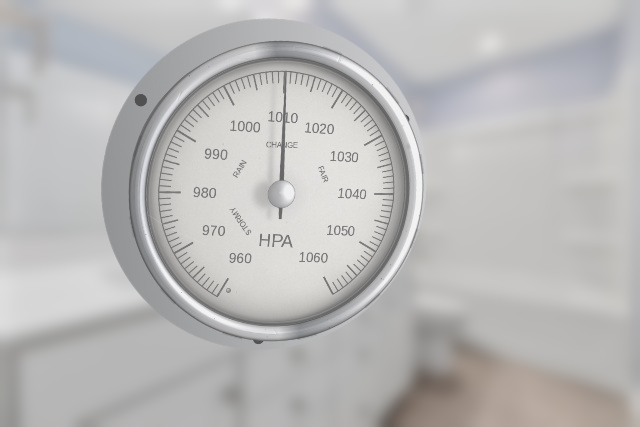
{"value": 1010, "unit": "hPa"}
